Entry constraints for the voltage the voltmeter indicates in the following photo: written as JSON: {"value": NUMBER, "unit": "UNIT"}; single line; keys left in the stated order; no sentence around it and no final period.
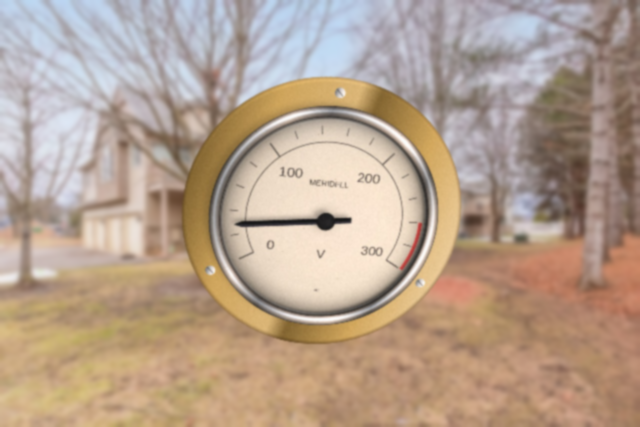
{"value": 30, "unit": "V"}
